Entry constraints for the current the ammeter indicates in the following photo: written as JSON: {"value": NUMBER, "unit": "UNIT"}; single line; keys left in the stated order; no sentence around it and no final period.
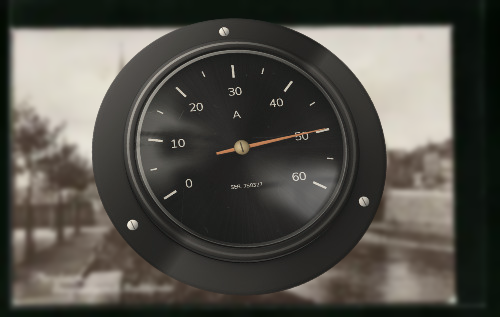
{"value": 50, "unit": "A"}
